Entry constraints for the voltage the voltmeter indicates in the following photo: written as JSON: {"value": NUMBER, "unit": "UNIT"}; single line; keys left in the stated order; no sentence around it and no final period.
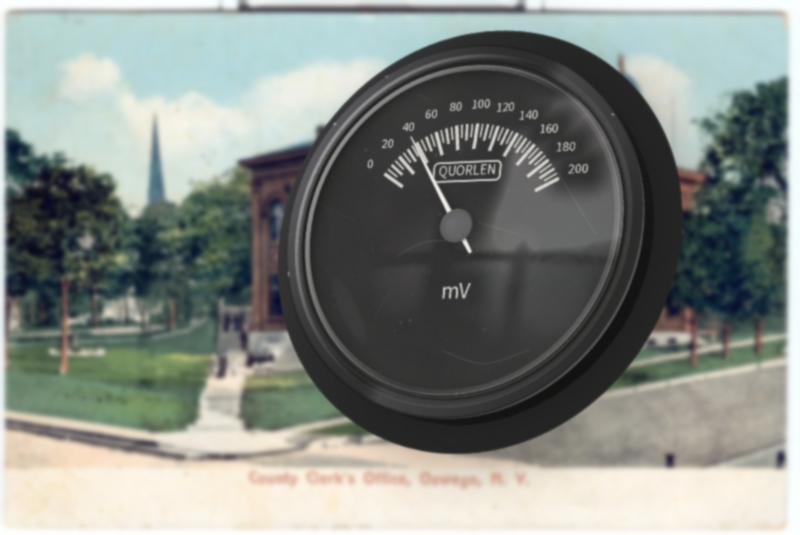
{"value": 40, "unit": "mV"}
